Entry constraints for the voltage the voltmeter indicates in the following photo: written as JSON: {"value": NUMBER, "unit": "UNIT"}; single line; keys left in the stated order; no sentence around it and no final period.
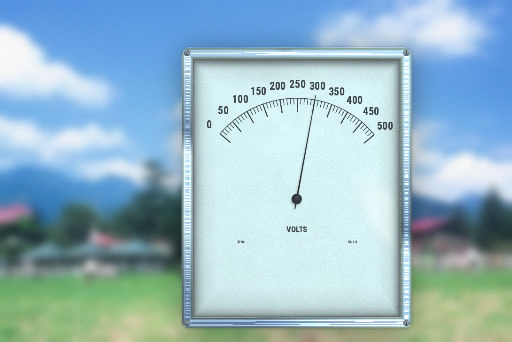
{"value": 300, "unit": "V"}
